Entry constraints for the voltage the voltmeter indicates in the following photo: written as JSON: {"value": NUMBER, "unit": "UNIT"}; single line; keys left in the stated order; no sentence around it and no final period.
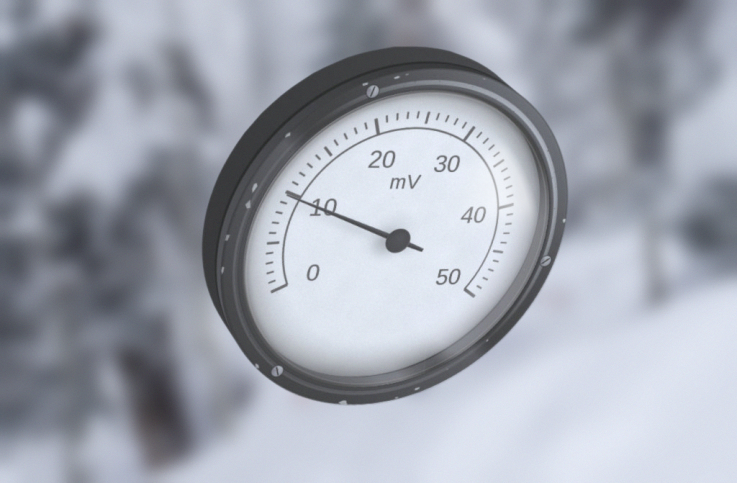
{"value": 10, "unit": "mV"}
